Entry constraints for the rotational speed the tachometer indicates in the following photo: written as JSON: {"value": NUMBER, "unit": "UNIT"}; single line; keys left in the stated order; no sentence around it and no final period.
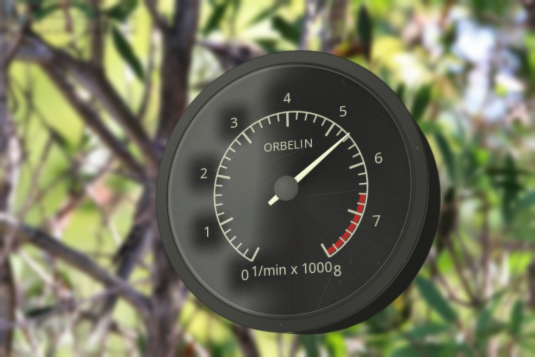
{"value": 5400, "unit": "rpm"}
